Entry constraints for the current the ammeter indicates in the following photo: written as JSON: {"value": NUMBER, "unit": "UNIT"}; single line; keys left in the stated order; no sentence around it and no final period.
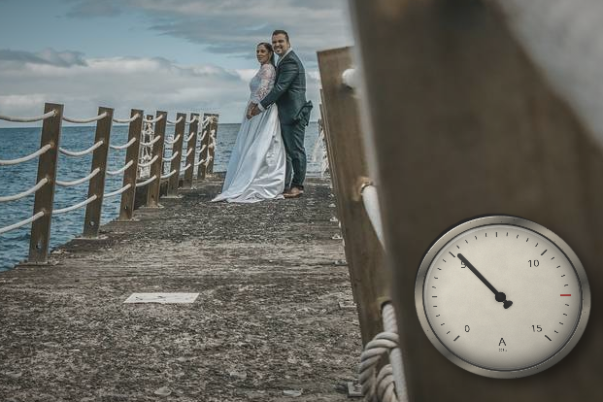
{"value": 5.25, "unit": "A"}
